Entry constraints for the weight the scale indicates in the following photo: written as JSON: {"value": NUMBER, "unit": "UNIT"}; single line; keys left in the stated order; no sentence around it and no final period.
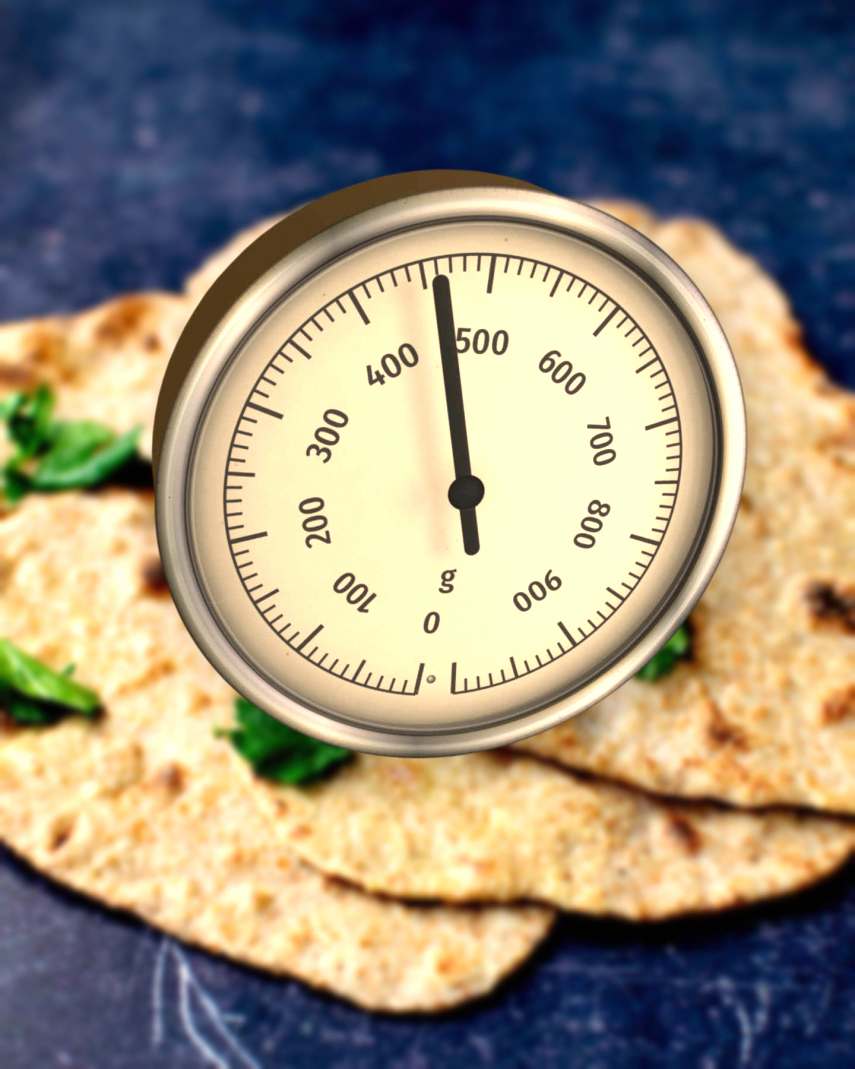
{"value": 460, "unit": "g"}
